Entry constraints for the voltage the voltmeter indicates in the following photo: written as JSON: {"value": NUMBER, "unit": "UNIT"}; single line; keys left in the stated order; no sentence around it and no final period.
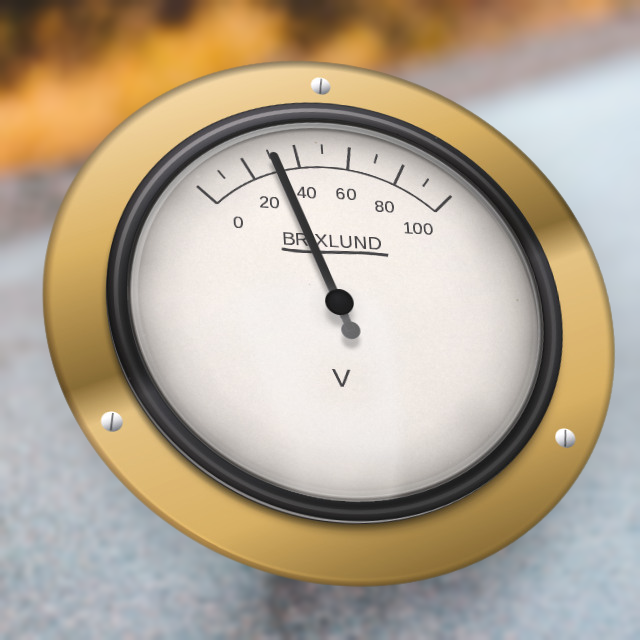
{"value": 30, "unit": "V"}
